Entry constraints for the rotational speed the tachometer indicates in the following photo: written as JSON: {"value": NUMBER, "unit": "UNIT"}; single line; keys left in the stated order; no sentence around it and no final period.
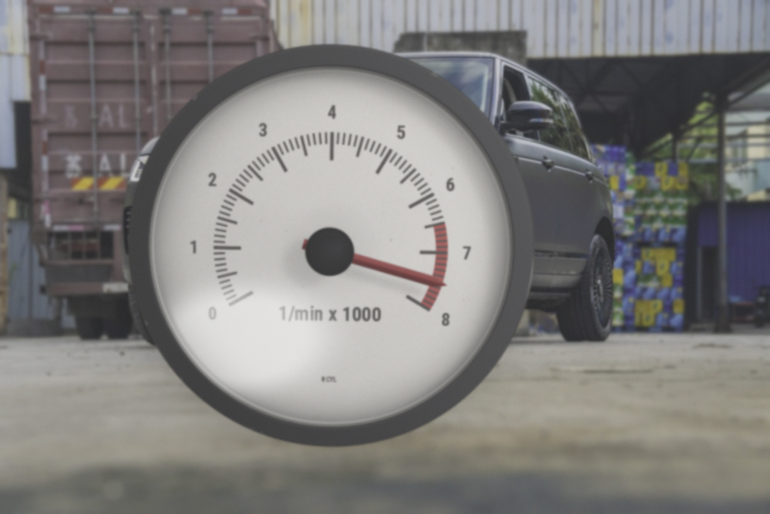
{"value": 7500, "unit": "rpm"}
